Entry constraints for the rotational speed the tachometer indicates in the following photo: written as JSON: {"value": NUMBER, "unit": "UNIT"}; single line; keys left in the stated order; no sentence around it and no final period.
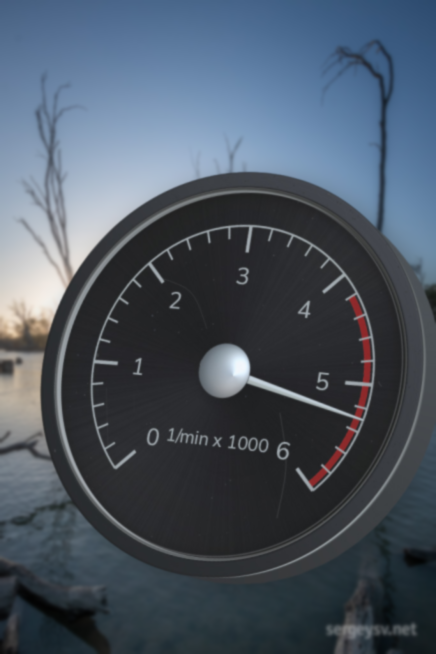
{"value": 5300, "unit": "rpm"}
